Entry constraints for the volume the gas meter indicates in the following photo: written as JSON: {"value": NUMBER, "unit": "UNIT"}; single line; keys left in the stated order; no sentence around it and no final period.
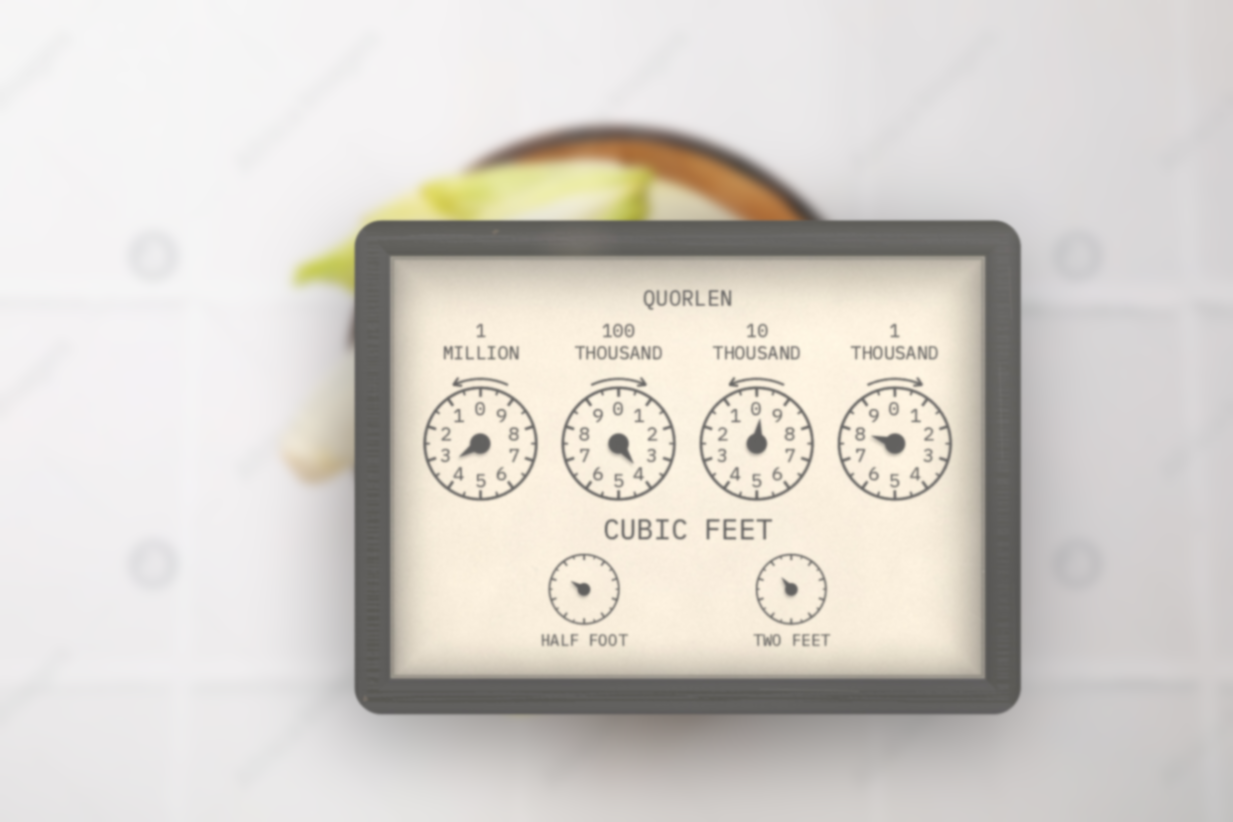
{"value": 339800, "unit": "ft³"}
